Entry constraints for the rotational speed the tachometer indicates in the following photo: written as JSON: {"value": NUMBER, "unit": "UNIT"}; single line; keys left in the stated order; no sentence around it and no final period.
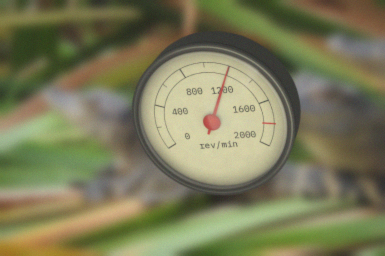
{"value": 1200, "unit": "rpm"}
